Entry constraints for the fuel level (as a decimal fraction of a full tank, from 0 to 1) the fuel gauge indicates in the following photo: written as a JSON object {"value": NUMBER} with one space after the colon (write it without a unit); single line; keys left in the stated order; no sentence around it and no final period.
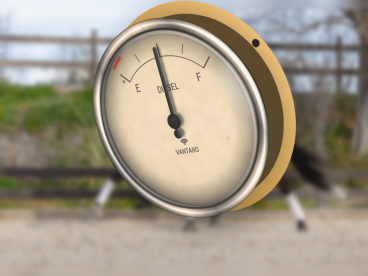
{"value": 0.5}
